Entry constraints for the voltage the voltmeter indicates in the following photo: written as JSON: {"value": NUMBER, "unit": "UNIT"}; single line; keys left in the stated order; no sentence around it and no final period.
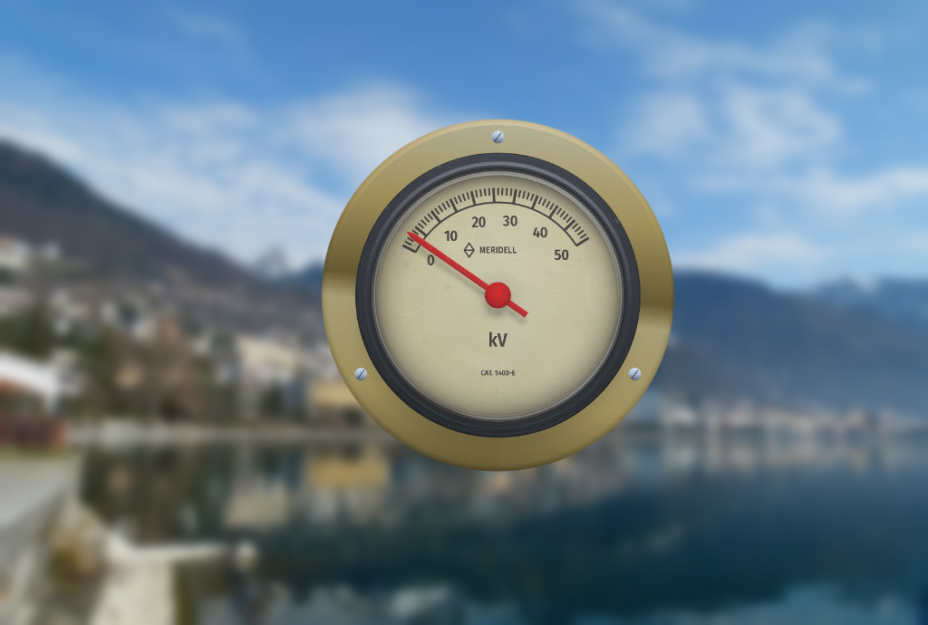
{"value": 3, "unit": "kV"}
